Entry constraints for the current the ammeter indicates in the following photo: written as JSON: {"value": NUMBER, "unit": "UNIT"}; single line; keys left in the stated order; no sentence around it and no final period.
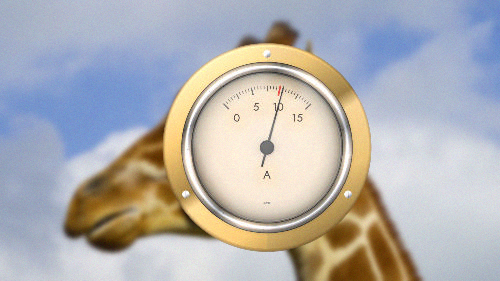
{"value": 10, "unit": "A"}
